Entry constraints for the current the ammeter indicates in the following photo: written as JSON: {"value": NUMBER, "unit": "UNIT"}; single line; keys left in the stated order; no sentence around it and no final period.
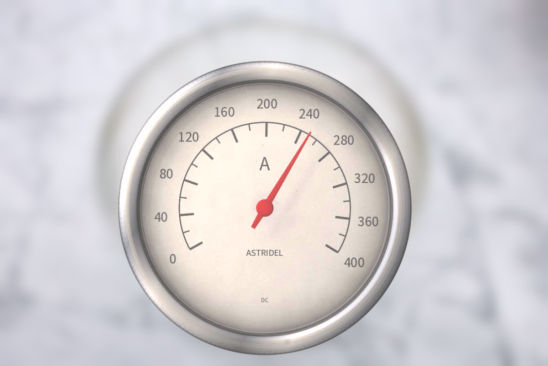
{"value": 250, "unit": "A"}
